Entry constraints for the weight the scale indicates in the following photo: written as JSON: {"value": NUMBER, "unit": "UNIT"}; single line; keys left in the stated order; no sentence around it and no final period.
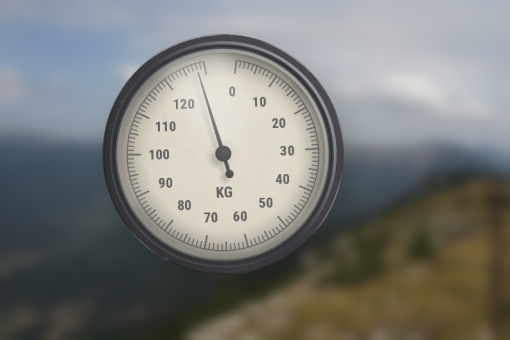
{"value": 128, "unit": "kg"}
